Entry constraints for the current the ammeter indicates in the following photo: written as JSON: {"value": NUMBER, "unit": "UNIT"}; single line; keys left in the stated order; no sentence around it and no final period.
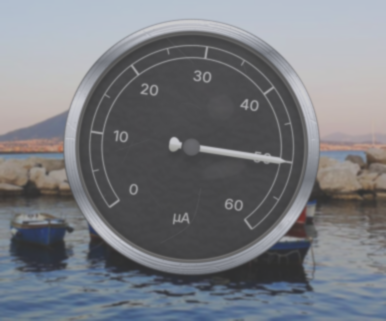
{"value": 50, "unit": "µA"}
